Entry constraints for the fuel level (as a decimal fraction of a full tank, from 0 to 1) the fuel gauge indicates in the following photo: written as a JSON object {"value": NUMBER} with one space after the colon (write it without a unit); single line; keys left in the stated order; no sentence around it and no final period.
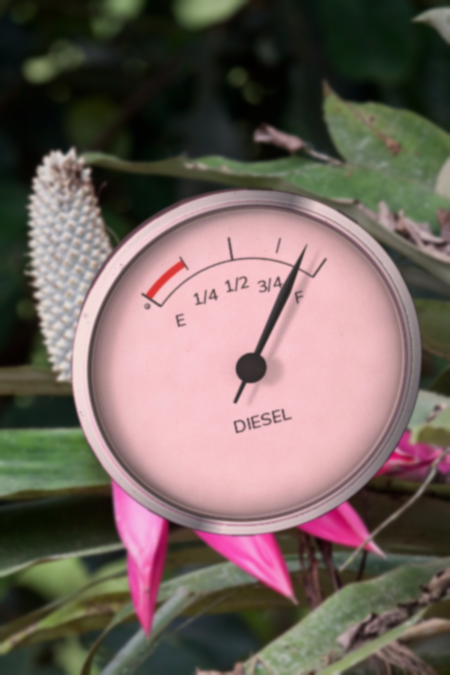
{"value": 0.875}
